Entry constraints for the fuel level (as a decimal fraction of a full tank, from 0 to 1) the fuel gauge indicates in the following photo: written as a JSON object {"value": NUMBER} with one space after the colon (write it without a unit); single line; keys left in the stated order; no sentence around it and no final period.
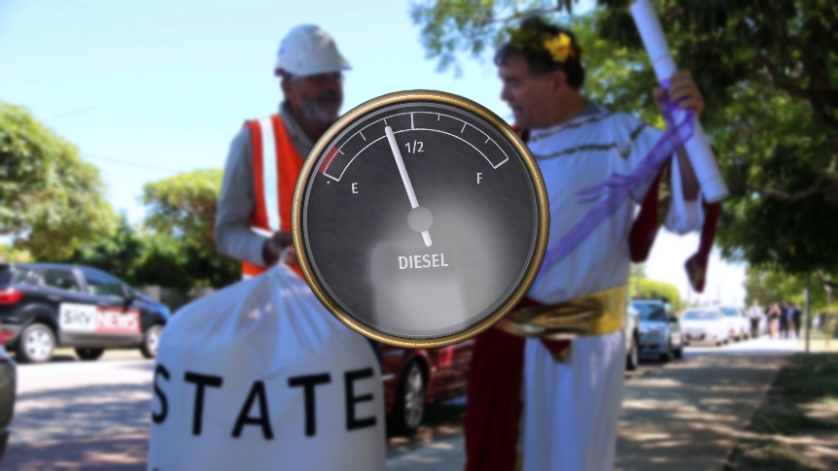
{"value": 0.375}
